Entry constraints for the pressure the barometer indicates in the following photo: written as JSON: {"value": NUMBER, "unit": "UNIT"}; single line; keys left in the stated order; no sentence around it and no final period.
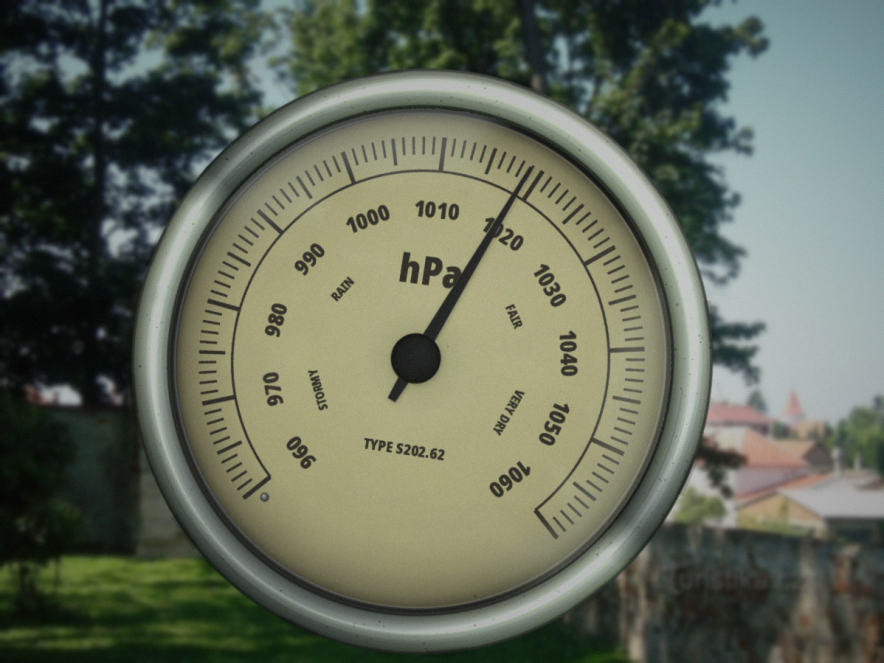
{"value": 1019, "unit": "hPa"}
